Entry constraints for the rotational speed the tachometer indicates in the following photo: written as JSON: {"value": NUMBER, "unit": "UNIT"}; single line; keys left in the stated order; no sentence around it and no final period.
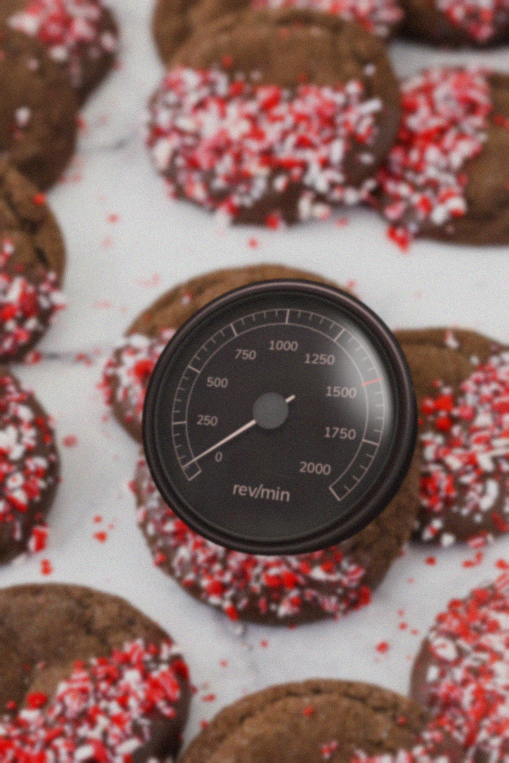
{"value": 50, "unit": "rpm"}
